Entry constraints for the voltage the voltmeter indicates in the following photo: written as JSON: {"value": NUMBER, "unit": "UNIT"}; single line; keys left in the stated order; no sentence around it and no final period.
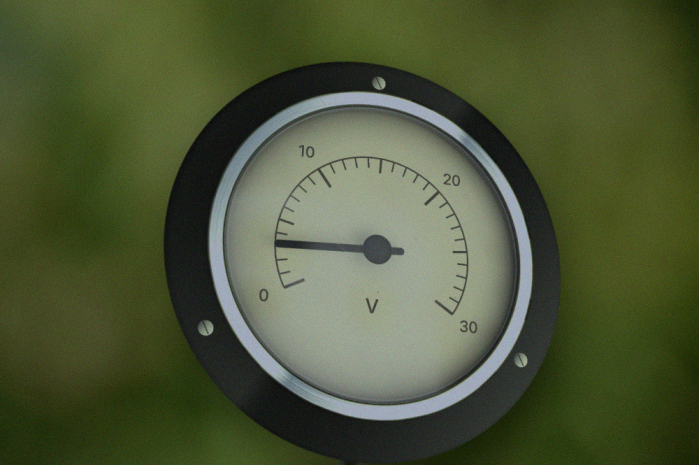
{"value": 3, "unit": "V"}
